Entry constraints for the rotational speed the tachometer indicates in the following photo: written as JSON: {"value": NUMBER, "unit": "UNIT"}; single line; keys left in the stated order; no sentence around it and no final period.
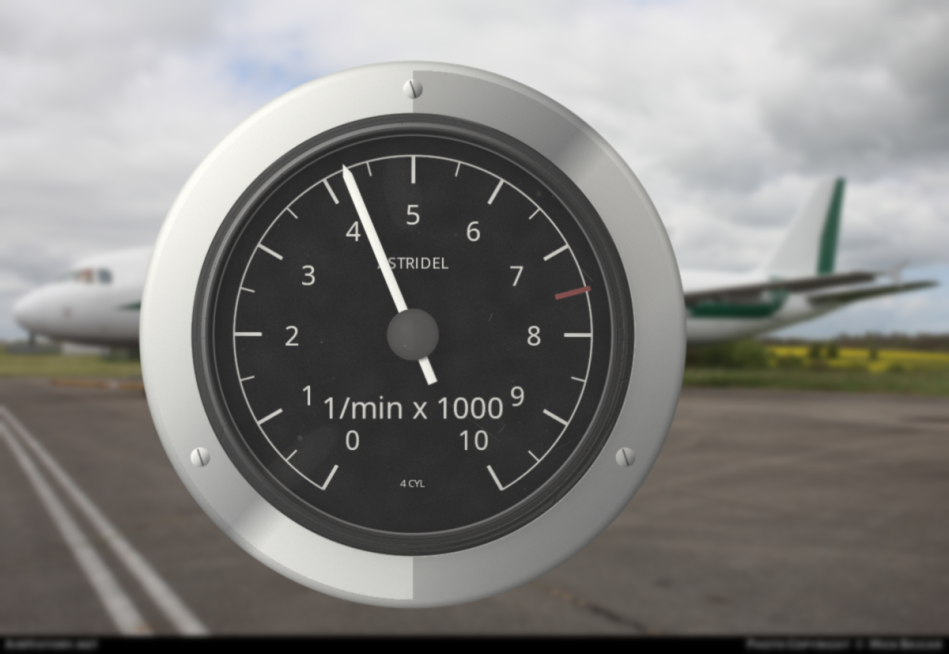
{"value": 4250, "unit": "rpm"}
